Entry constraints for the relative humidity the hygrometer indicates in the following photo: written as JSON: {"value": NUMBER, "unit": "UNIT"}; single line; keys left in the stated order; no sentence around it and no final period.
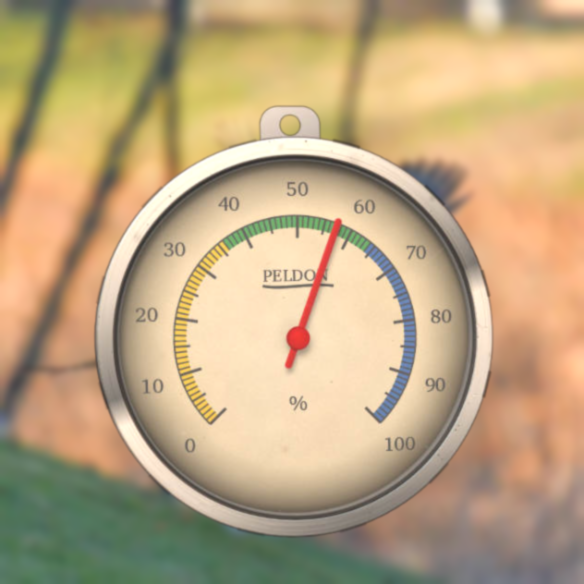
{"value": 57, "unit": "%"}
